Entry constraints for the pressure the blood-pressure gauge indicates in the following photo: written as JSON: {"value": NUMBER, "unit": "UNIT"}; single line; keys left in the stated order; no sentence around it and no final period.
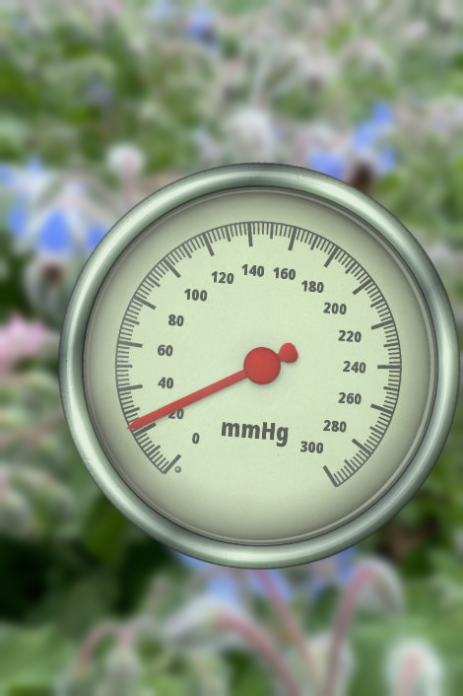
{"value": 24, "unit": "mmHg"}
